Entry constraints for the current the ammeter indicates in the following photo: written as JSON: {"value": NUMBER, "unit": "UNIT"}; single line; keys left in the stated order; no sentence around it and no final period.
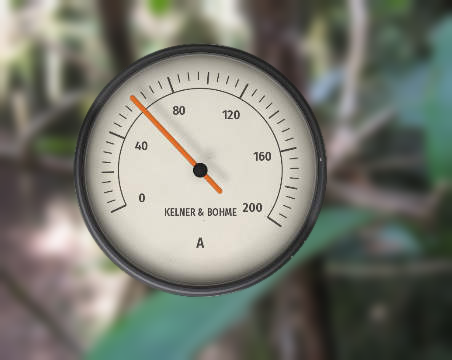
{"value": 60, "unit": "A"}
